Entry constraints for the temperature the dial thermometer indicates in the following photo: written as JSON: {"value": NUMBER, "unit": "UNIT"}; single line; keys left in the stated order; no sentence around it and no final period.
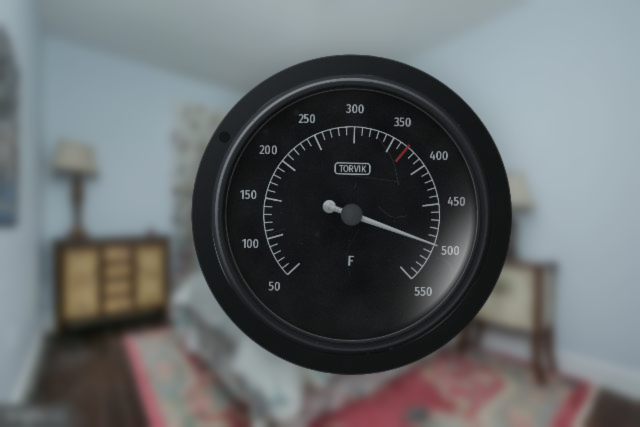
{"value": 500, "unit": "°F"}
